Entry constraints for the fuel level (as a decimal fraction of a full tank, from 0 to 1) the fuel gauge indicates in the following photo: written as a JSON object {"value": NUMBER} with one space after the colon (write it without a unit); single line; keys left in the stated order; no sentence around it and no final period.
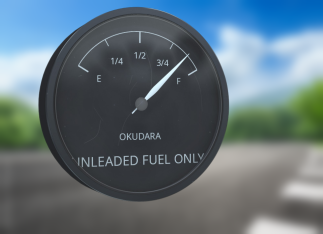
{"value": 0.875}
